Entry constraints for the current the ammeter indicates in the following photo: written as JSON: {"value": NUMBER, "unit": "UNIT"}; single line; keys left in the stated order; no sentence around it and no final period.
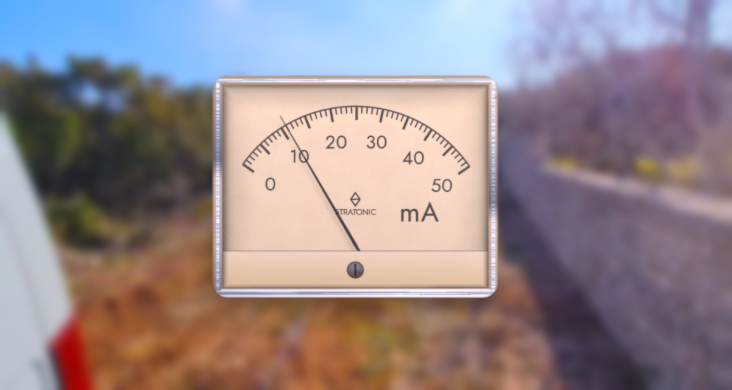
{"value": 11, "unit": "mA"}
